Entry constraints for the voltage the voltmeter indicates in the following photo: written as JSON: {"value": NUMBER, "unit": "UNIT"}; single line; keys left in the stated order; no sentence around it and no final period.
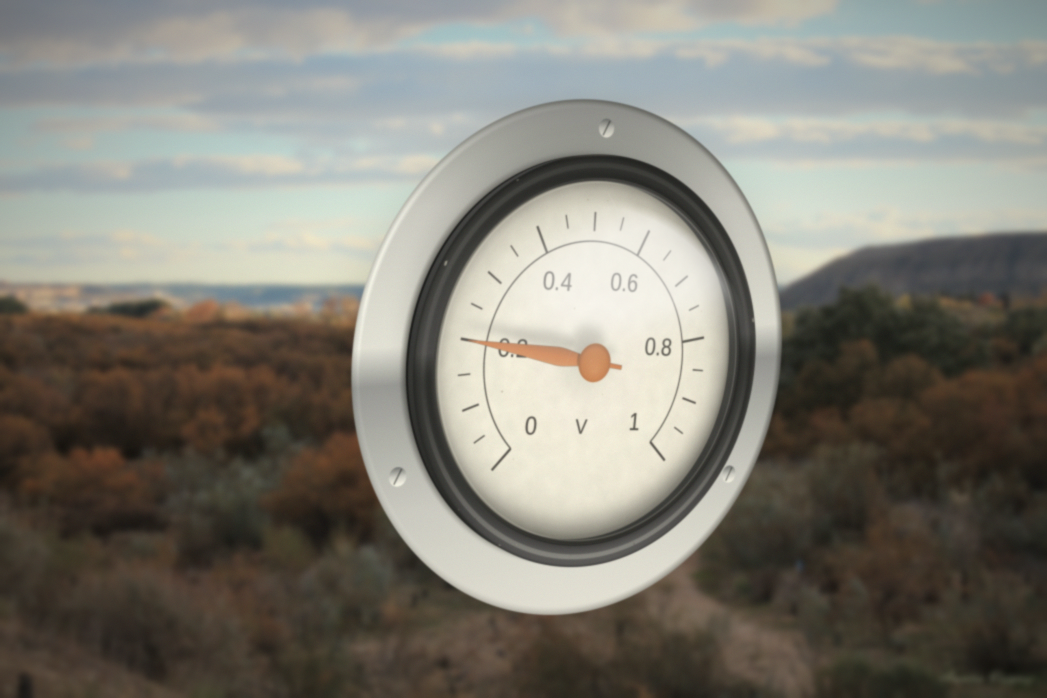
{"value": 0.2, "unit": "V"}
